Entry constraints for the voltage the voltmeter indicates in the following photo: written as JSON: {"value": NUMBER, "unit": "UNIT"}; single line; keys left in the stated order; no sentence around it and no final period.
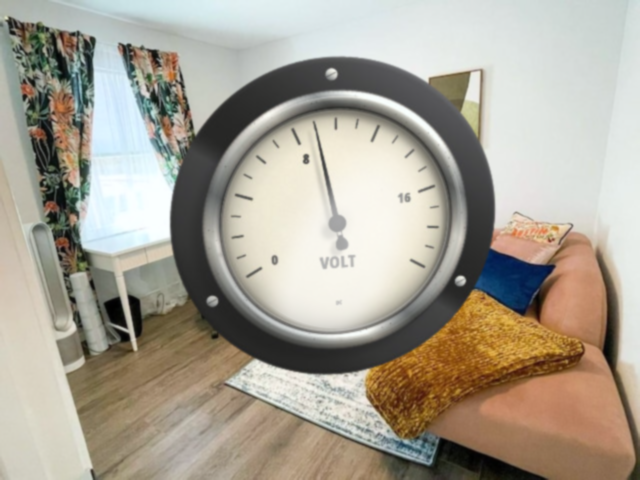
{"value": 9, "unit": "V"}
